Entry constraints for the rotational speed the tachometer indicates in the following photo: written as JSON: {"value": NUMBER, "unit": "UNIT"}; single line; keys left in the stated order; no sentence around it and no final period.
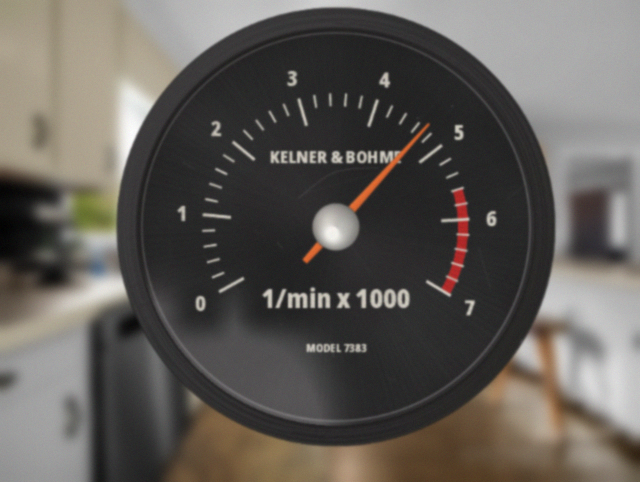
{"value": 4700, "unit": "rpm"}
